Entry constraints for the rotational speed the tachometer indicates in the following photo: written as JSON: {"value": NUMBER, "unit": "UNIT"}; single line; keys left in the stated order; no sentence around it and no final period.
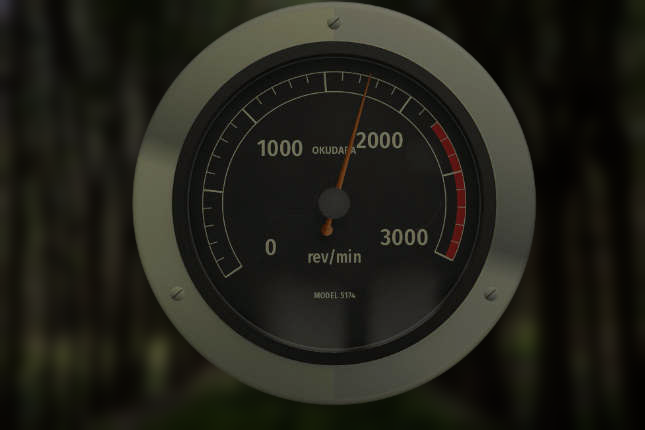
{"value": 1750, "unit": "rpm"}
